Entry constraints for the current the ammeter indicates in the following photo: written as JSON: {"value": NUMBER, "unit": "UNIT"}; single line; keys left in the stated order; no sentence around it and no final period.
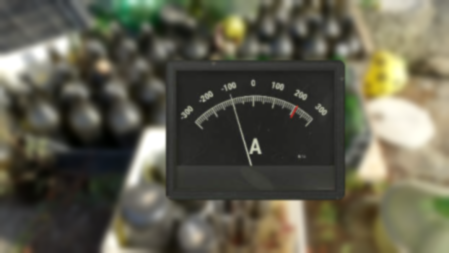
{"value": -100, "unit": "A"}
